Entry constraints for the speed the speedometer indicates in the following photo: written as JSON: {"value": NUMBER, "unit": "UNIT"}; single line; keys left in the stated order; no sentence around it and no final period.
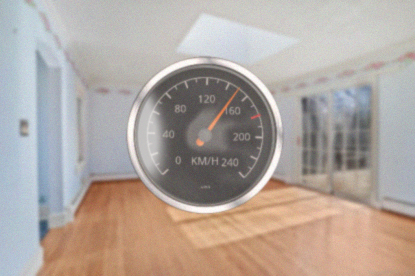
{"value": 150, "unit": "km/h"}
